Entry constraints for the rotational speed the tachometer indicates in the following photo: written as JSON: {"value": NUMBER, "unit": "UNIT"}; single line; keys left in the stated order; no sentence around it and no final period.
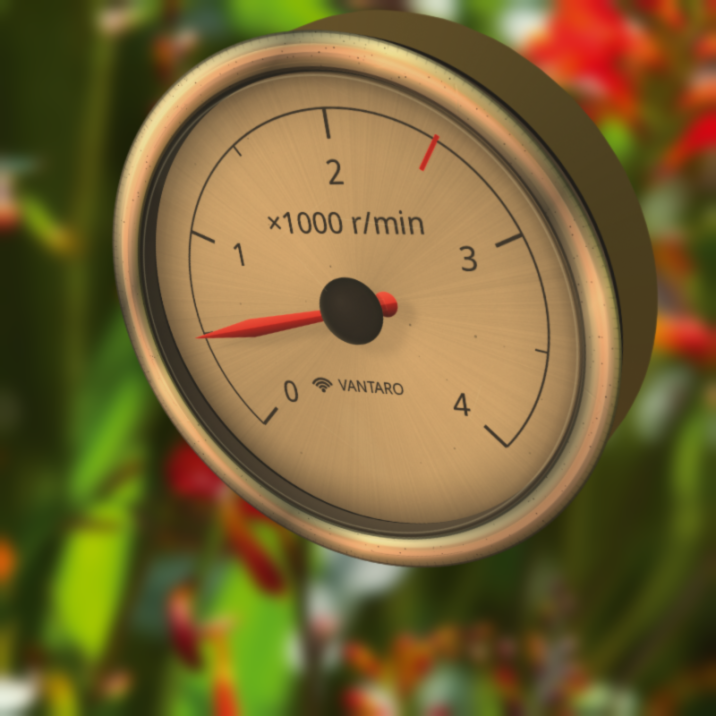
{"value": 500, "unit": "rpm"}
